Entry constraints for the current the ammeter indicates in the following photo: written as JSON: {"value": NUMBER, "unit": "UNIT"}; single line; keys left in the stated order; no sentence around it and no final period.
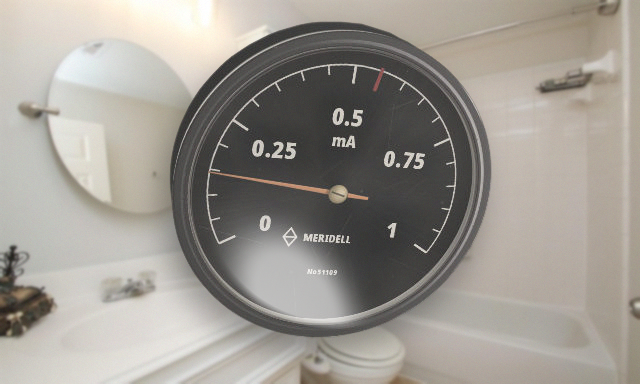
{"value": 0.15, "unit": "mA"}
